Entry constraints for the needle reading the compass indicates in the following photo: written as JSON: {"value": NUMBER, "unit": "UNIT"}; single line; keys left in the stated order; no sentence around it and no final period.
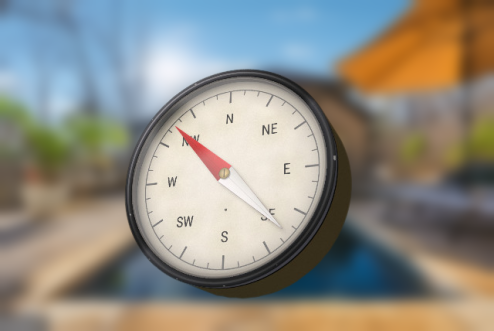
{"value": 315, "unit": "°"}
